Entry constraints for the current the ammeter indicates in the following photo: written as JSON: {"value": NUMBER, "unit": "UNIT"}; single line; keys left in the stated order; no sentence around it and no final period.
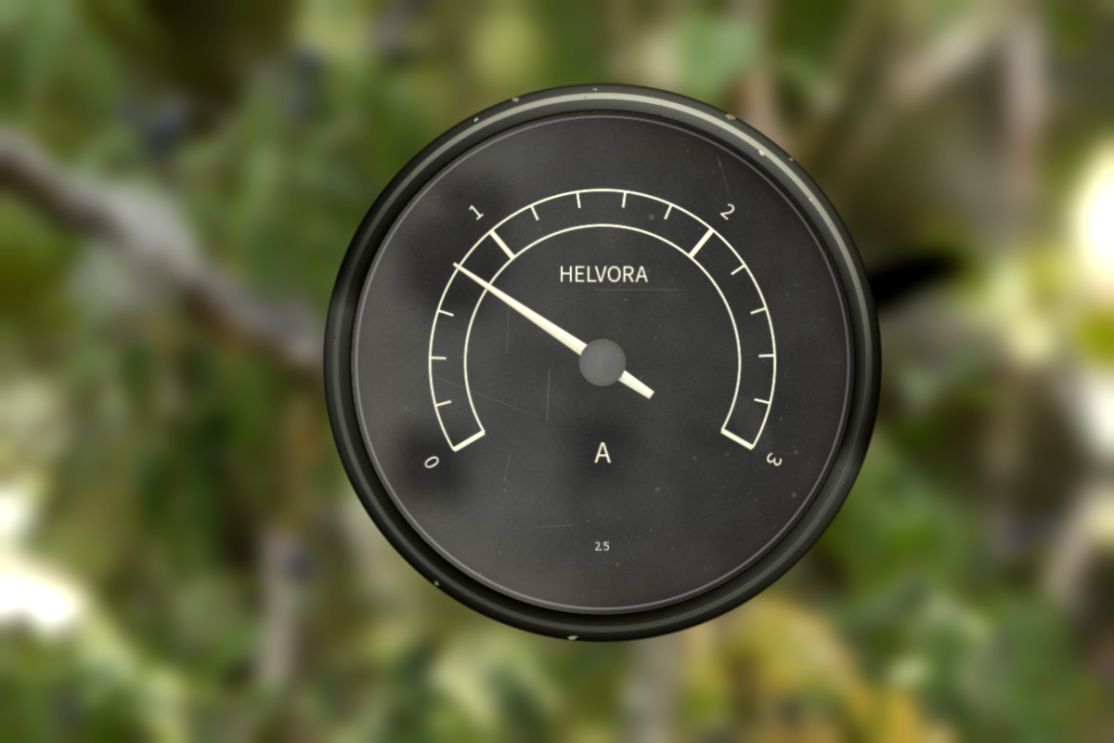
{"value": 0.8, "unit": "A"}
